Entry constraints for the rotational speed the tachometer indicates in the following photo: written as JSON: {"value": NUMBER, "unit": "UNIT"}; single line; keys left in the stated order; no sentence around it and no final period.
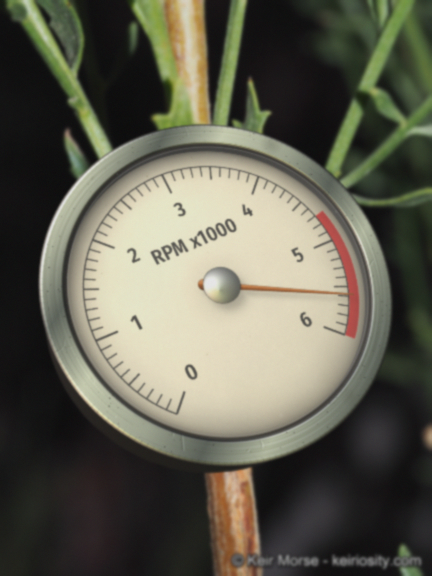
{"value": 5600, "unit": "rpm"}
